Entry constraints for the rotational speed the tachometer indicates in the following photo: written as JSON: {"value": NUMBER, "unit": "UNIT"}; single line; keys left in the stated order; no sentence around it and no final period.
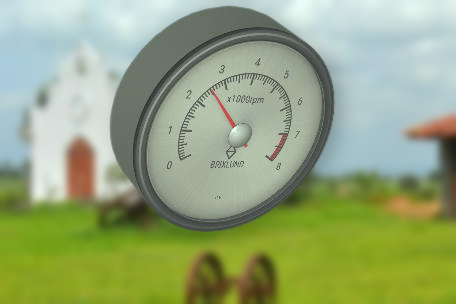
{"value": 2500, "unit": "rpm"}
